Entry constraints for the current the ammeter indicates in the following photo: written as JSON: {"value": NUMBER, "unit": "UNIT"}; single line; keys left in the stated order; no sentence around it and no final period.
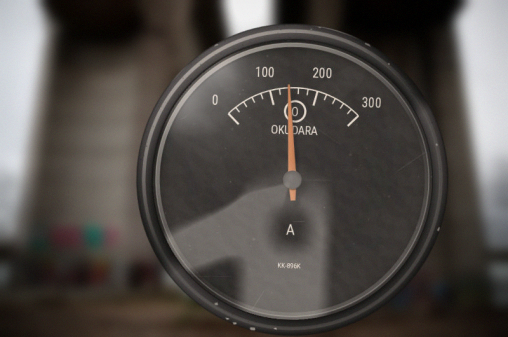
{"value": 140, "unit": "A"}
